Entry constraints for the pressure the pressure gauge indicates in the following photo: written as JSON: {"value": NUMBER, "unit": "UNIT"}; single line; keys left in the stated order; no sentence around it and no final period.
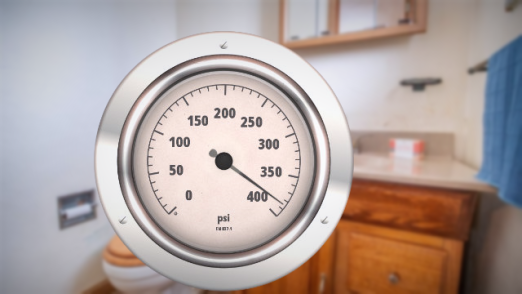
{"value": 385, "unit": "psi"}
